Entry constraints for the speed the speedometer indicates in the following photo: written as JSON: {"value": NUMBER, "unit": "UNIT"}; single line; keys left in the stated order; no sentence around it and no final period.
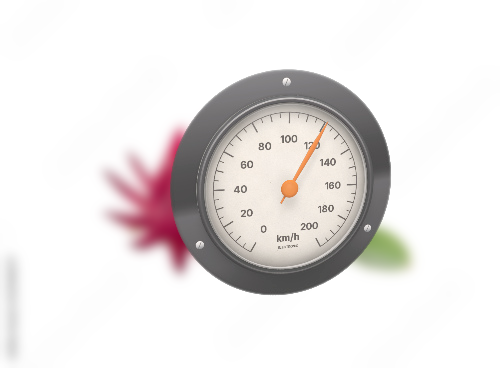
{"value": 120, "unit": "km/h"}
